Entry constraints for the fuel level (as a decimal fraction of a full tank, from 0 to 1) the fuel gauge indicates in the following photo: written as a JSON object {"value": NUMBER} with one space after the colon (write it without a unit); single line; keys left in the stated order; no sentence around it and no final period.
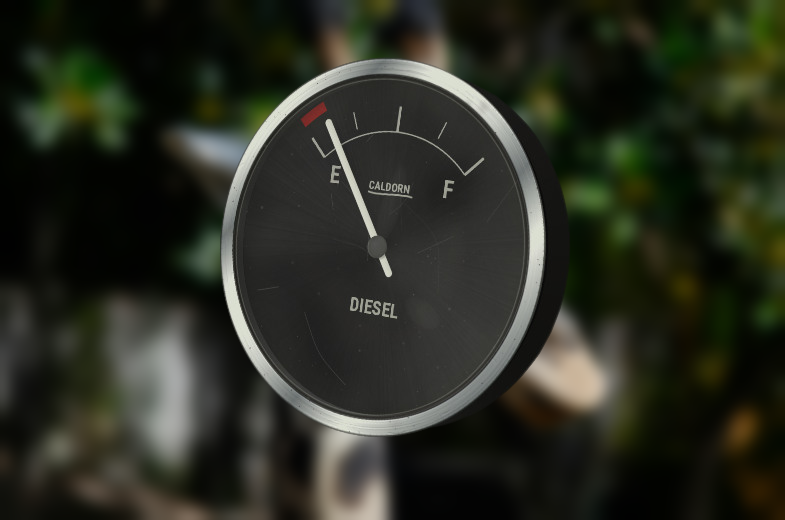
{"value": 0.125}
